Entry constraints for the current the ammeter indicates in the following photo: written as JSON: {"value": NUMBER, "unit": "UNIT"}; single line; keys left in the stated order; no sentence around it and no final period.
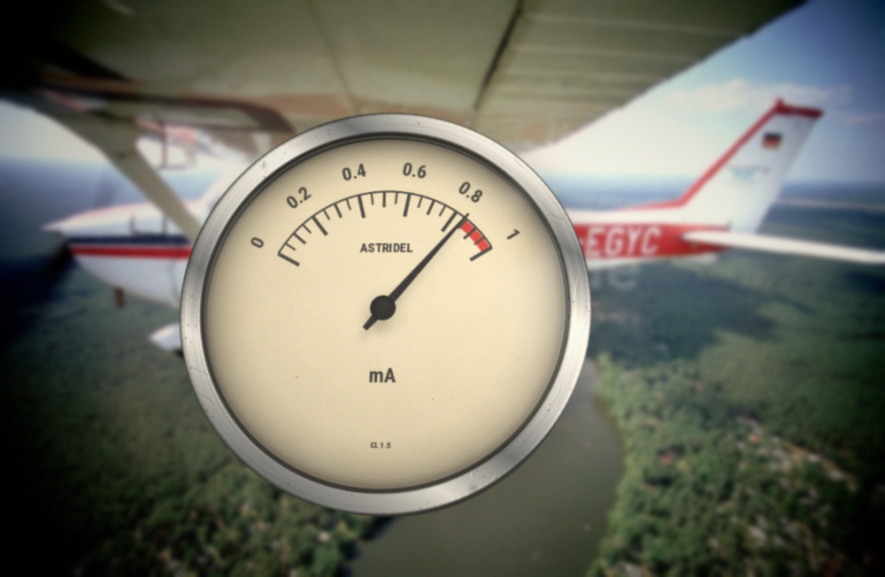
{"value": 0.85, "unit": "mA"}
